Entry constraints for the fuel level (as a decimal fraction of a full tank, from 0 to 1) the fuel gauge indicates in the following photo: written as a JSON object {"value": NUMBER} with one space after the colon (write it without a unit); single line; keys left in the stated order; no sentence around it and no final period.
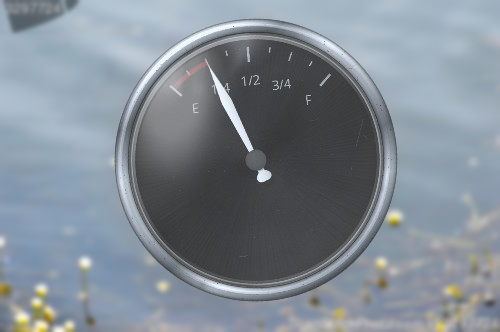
{"value": 0.25}
